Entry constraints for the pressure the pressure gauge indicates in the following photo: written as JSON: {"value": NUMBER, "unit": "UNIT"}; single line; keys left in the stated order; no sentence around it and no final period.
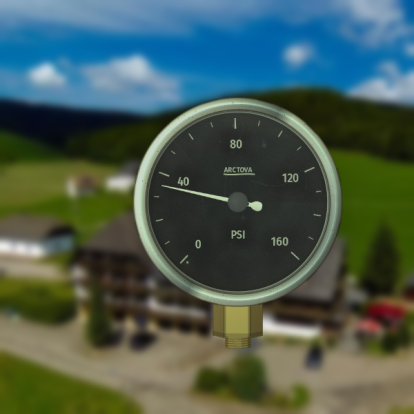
{"value": 35, "unit": "psi"}
